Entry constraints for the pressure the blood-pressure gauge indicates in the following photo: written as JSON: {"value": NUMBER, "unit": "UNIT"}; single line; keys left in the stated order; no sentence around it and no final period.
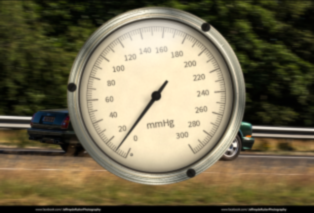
{"value": 10, "unit": "mmHg"}
